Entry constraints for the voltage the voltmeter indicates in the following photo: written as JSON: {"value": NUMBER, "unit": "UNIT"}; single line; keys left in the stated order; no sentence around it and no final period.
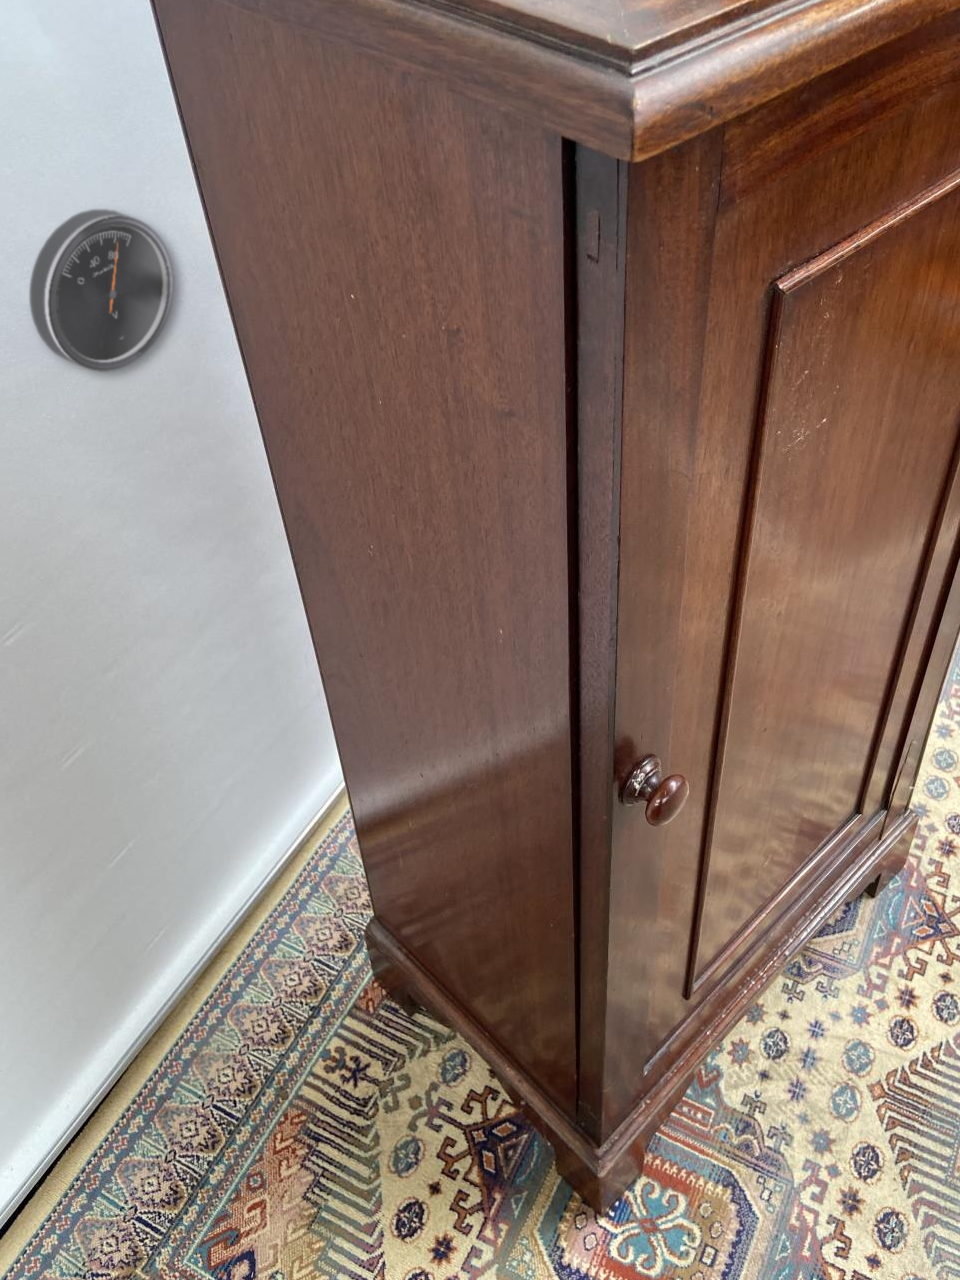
{"value": 80, "unit": "V"}
